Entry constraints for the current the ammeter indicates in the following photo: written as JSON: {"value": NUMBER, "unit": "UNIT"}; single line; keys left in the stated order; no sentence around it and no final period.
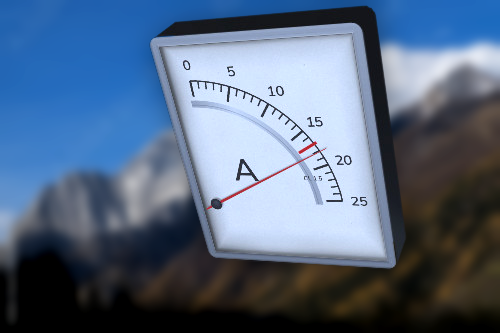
{"value": 18, "unit": "A"}
